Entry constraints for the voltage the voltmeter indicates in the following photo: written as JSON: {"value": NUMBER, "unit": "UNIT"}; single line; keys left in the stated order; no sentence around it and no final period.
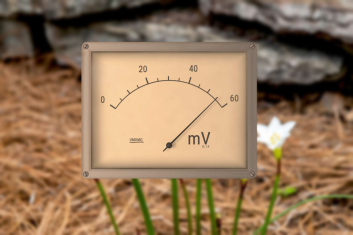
{"value": 55, "unit": "mV"}
